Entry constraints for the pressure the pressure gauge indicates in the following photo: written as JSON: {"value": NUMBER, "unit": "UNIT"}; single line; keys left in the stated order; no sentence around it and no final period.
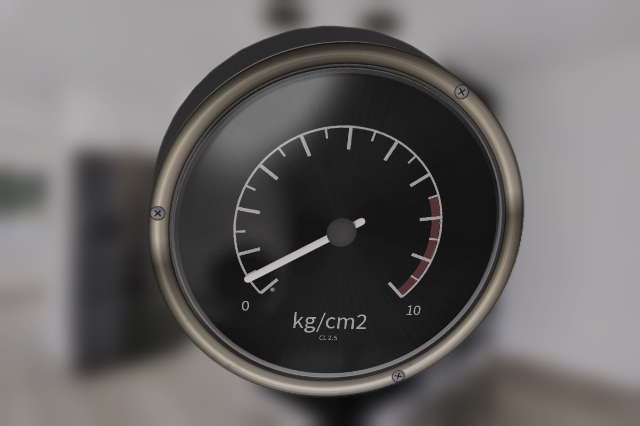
{"value": 0.5, "unit": "kg/cm²"}
